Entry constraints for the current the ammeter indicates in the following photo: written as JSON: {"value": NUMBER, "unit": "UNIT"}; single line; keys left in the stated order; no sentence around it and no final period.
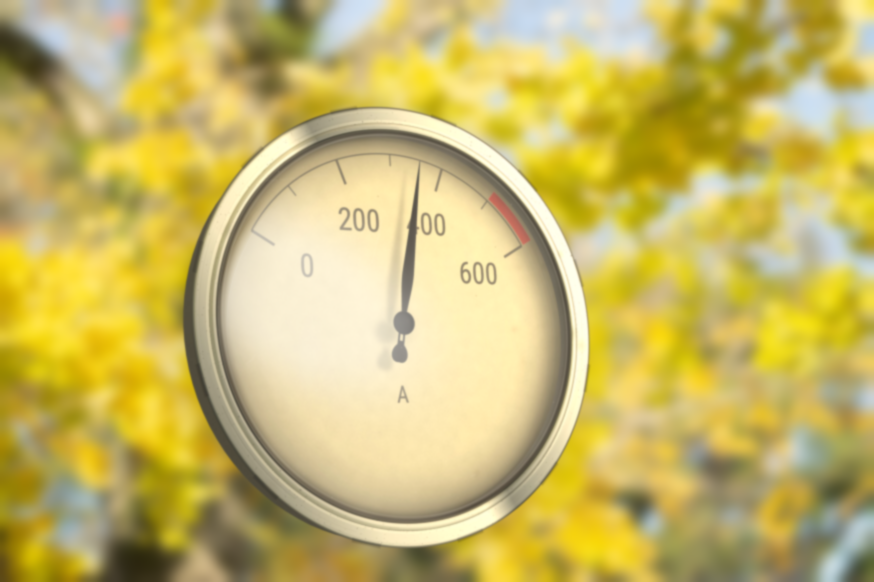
{"value": 350, "unit": "A"}
